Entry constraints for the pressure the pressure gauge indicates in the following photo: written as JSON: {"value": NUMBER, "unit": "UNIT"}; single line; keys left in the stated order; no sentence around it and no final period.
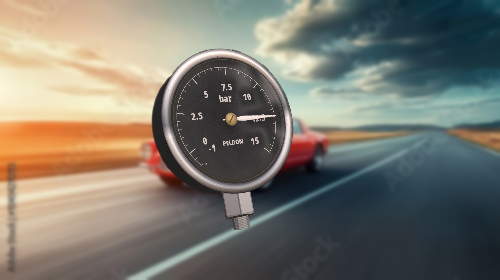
{"value": 12.5, "unit": "bar"}
